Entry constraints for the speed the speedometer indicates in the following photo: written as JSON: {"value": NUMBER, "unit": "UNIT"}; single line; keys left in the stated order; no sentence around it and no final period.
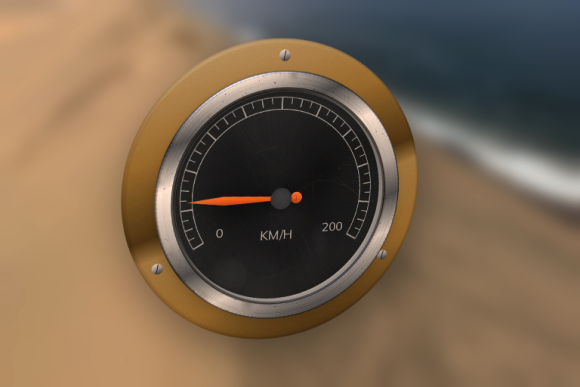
{"value": 25, "unit": "km/h"}
